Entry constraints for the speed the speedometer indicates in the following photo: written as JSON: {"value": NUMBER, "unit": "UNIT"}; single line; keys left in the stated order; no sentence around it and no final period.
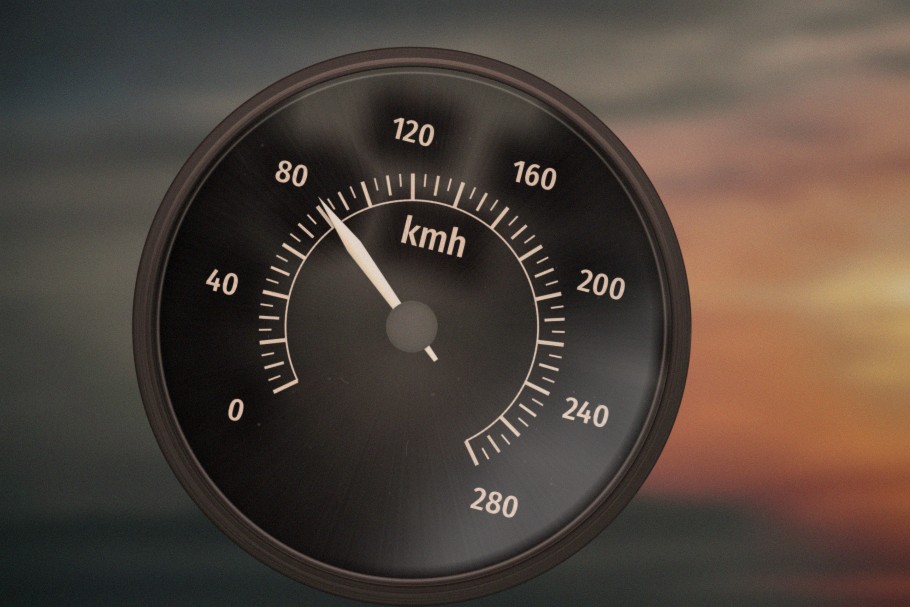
{"value": 82.5, "unit": "km/h"}
